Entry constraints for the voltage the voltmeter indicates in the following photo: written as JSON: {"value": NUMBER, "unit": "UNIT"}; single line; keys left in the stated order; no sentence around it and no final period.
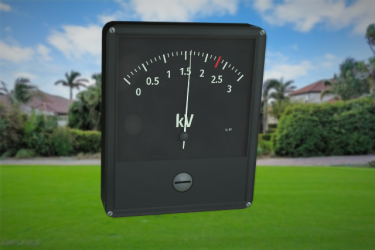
{"value": 1.6, "unit": "kV"}
